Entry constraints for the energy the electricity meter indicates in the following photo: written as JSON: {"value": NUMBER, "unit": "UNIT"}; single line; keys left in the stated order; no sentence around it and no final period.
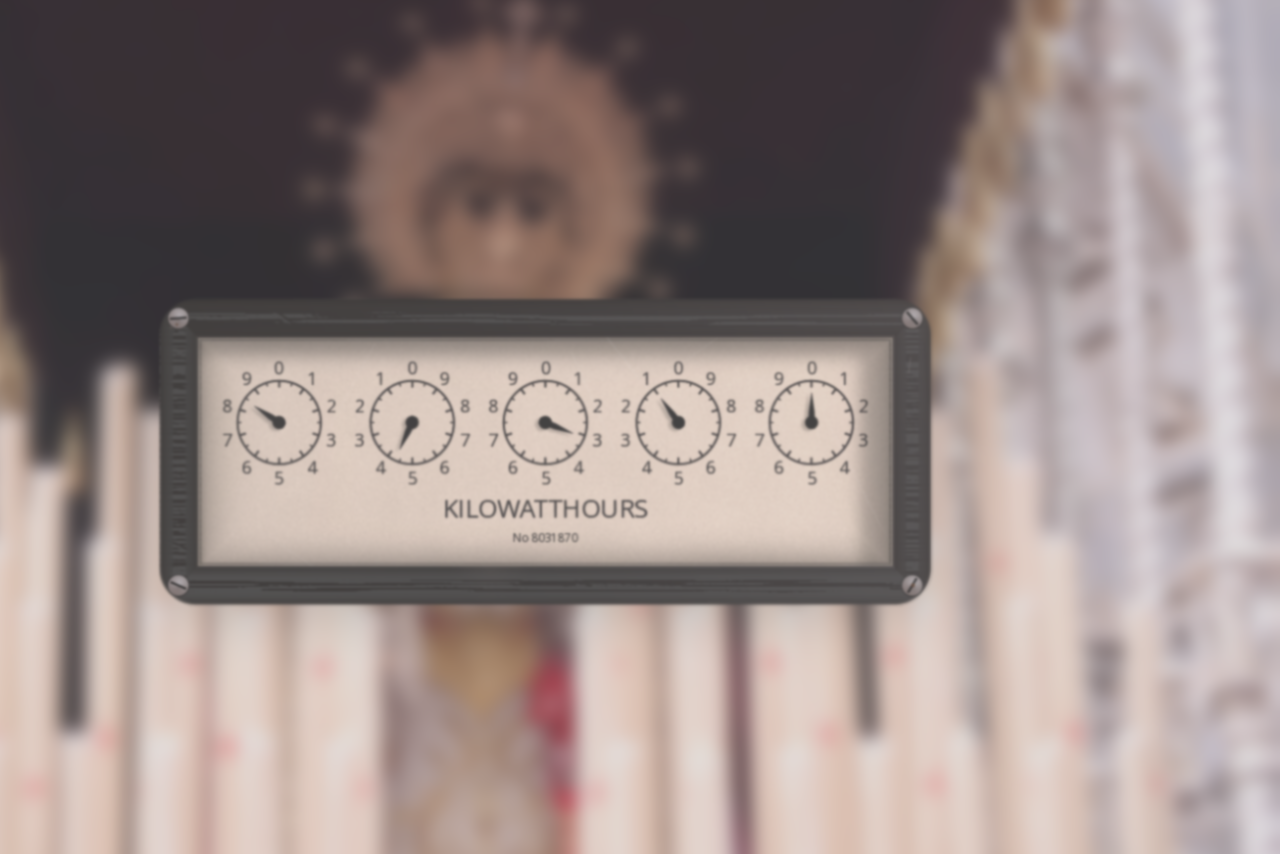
{"value": 84310, "unit": "kWh"}
